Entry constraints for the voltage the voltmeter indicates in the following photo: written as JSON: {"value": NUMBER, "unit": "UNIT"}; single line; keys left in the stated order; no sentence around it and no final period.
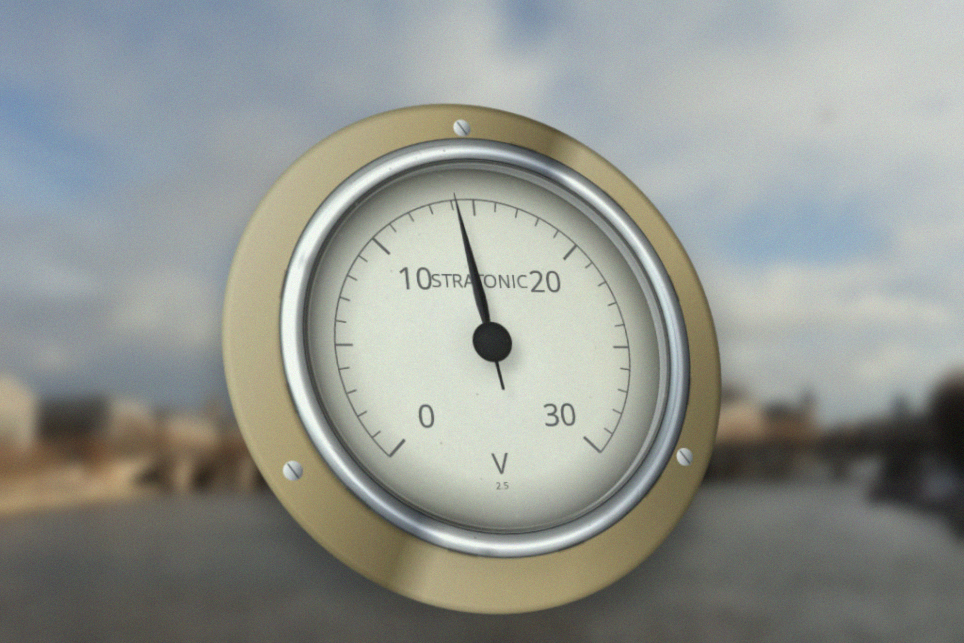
{"value": 14, "unit": "V"}
